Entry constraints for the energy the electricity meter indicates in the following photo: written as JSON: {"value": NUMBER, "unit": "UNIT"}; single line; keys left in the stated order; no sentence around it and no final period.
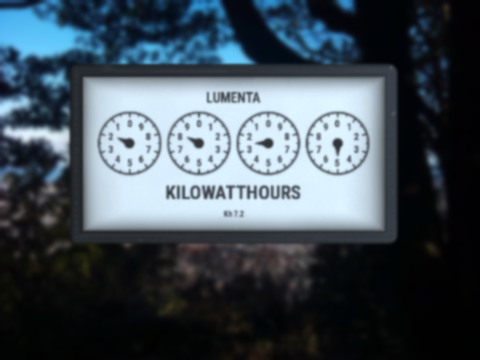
{"value": 1825, "unit": "kWh"}
